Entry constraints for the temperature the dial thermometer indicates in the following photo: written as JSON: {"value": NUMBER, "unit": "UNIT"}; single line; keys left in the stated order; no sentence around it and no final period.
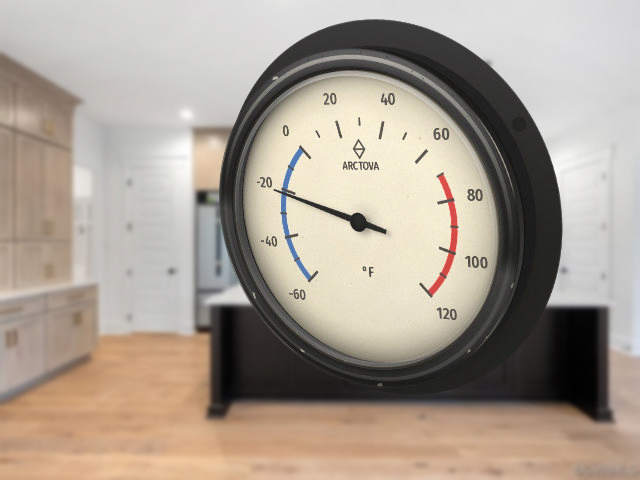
{"value": -20, "unit": "°F"}
